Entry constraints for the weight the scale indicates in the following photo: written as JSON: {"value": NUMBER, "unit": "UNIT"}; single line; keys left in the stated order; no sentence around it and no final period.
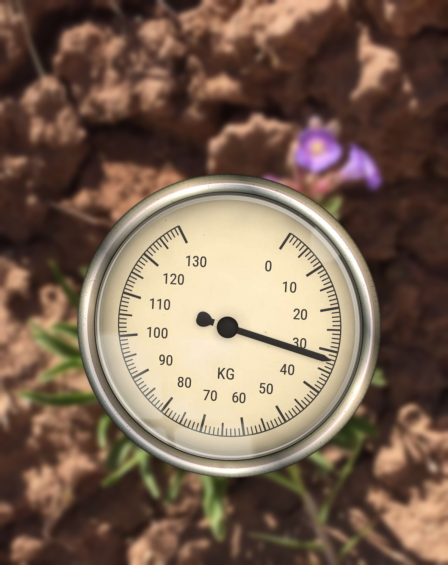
{"value": 32, "unit": "kg"}
